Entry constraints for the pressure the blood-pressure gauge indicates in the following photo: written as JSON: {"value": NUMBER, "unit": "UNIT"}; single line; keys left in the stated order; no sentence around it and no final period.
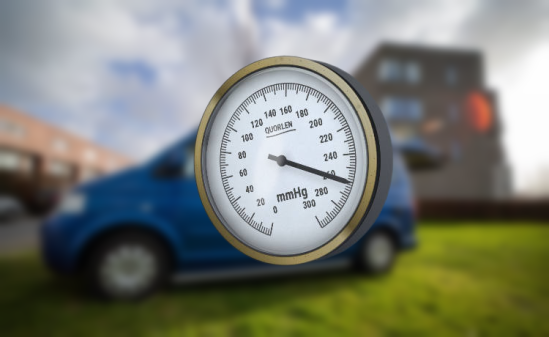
{"value": 260, "unit": "mmHg"}
